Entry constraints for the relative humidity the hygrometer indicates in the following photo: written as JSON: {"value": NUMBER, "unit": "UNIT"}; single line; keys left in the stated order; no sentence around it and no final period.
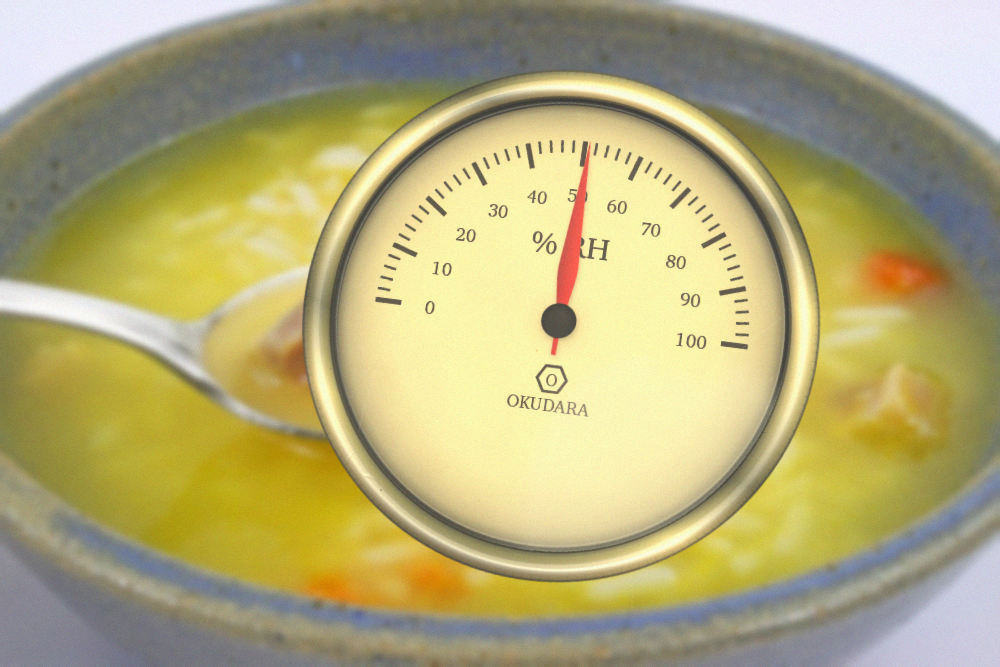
{"value": 51, "unit": "%"}
